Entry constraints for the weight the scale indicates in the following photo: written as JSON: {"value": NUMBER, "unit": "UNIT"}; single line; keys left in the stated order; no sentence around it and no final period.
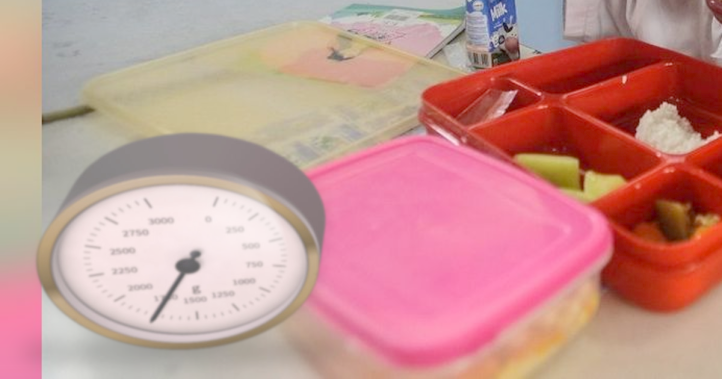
{"value": 1750, "unit": "g"}
